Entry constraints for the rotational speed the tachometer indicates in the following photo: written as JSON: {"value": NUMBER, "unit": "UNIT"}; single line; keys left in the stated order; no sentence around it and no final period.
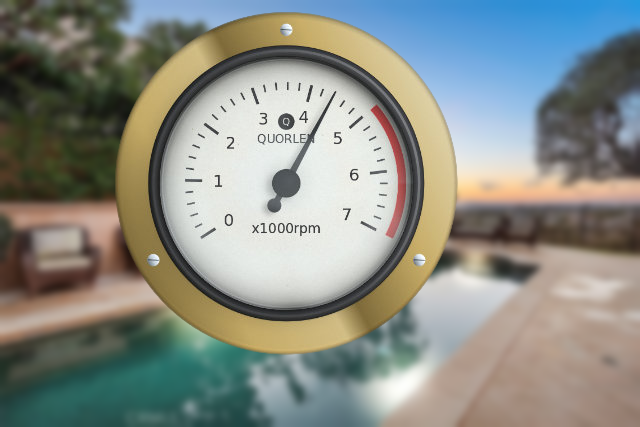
{"value": 4400, "unit": "rpm"}
